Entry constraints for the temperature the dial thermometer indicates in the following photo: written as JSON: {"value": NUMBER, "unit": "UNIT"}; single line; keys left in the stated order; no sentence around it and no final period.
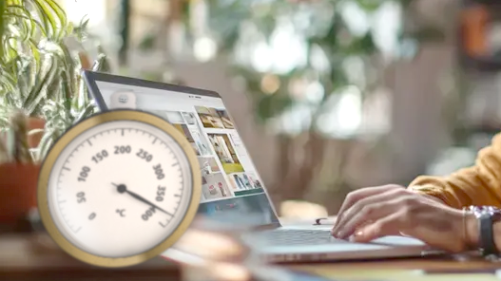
{"value": 380, "unit": "°C"}
